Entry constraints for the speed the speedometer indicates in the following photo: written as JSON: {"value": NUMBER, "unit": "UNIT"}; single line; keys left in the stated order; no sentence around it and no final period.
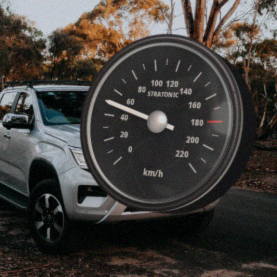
{"value": 50, "unit": "km/h"}
